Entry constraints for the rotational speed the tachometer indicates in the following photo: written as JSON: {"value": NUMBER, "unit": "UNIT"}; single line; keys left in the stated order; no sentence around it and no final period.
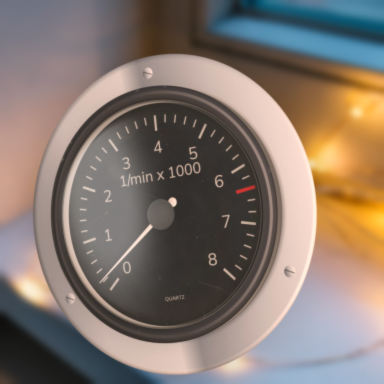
{"value": 200, "unit": "rpm"}
